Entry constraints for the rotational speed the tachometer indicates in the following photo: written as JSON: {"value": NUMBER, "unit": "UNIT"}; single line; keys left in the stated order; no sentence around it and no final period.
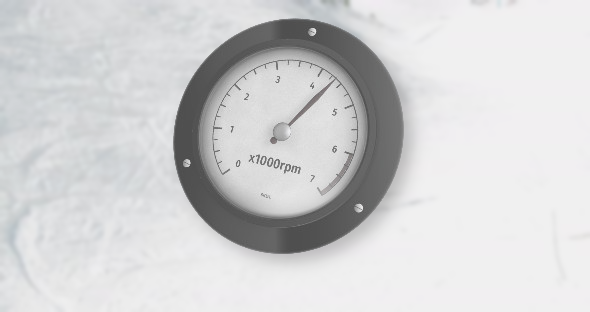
{"value": 4375, "unit": "rpm"}
